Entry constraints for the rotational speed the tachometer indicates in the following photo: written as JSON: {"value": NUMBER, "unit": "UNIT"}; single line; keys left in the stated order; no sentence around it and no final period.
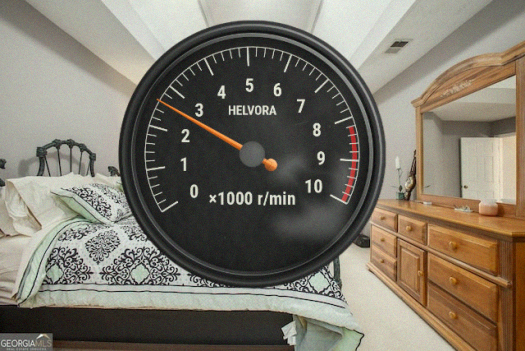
{"value": 2600, "unit": "rpm"}
